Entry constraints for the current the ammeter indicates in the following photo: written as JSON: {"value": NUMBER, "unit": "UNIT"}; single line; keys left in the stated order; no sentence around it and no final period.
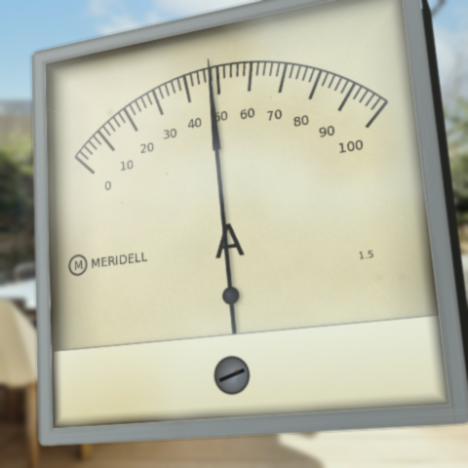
{"value": 48, "unit": "A"}
